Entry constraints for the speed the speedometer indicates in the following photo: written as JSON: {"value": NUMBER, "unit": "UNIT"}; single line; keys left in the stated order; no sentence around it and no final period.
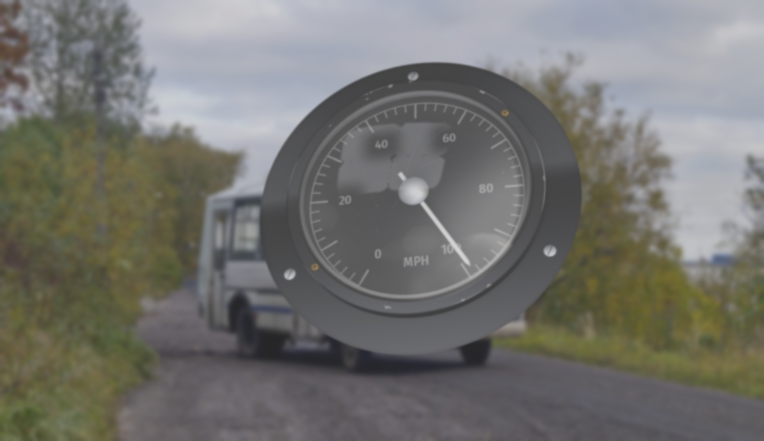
{"value": 99, "unit": "mph"}
